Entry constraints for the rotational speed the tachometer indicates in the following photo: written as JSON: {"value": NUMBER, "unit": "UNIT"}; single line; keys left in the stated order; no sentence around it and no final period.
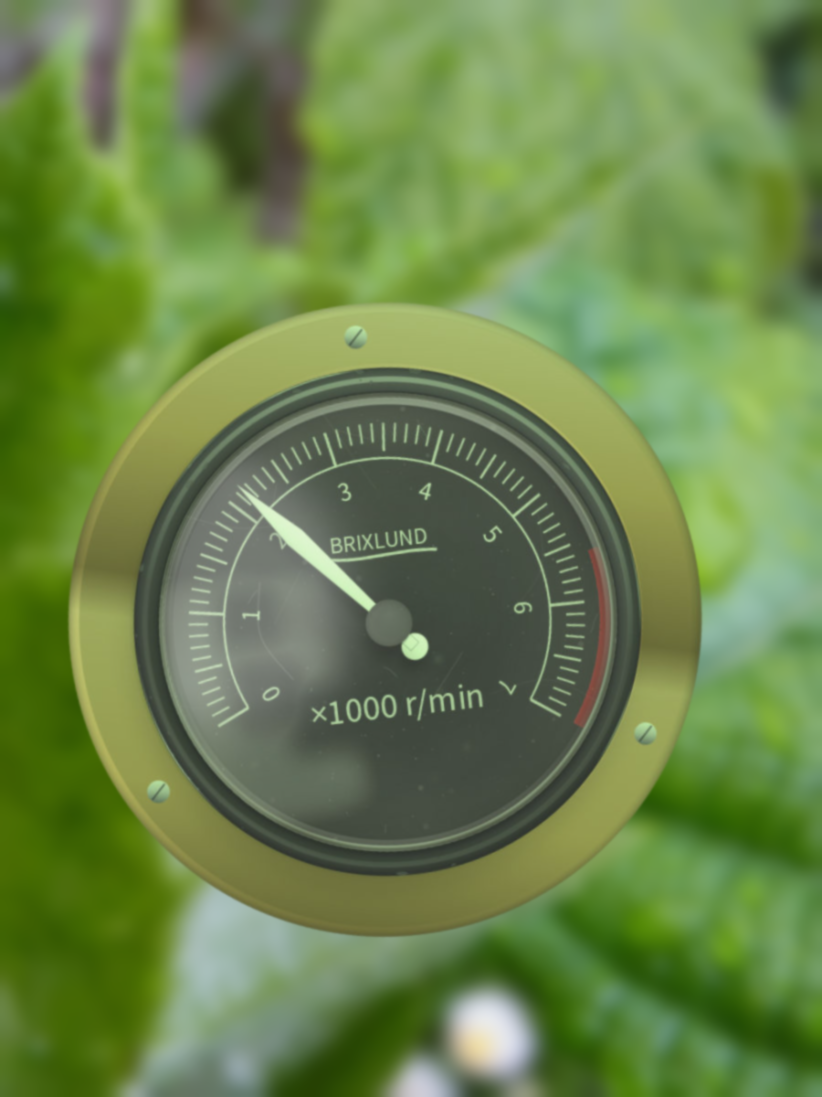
{"value": 2150, "unit": "rpm"}
